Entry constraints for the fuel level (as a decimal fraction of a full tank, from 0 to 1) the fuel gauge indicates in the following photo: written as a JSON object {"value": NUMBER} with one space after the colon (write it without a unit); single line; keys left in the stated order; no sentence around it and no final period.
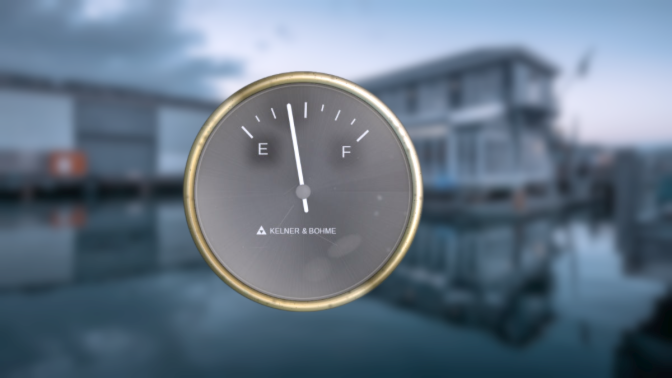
{"value": 0.375}
